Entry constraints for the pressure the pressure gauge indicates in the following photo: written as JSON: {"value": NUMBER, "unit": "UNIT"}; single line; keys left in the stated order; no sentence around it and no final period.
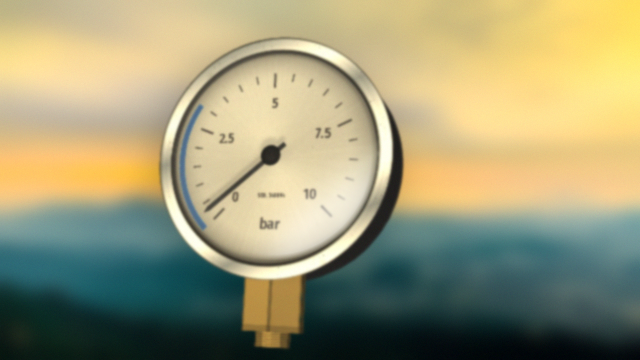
{"value": 0.25, "unit": "bar"}
